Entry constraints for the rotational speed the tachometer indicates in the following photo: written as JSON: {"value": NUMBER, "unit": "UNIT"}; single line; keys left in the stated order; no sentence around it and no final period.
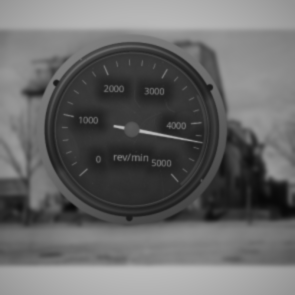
{"value": 4300, "unit": "rpm"}
